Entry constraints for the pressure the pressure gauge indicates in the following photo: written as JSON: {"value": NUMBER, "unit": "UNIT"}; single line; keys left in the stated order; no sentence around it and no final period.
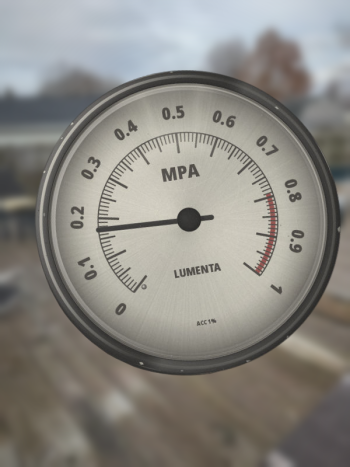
{"value": 0.17, "unit": "MPa"}
